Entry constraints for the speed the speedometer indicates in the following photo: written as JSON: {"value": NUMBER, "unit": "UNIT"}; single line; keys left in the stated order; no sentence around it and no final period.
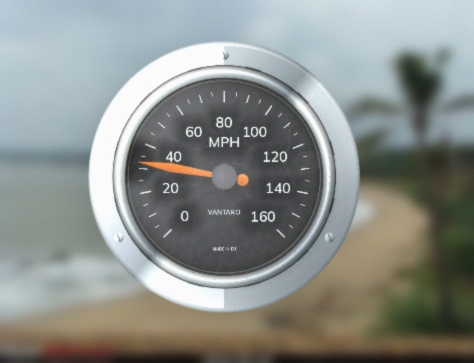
{"value": 32.5, "unit": "mph"}
